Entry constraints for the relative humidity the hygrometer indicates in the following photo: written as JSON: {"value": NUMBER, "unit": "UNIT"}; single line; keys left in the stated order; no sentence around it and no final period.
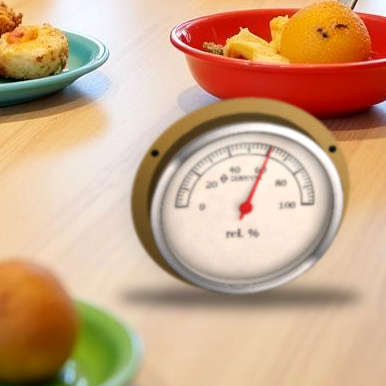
{"value": 60, "unit": "%"}
